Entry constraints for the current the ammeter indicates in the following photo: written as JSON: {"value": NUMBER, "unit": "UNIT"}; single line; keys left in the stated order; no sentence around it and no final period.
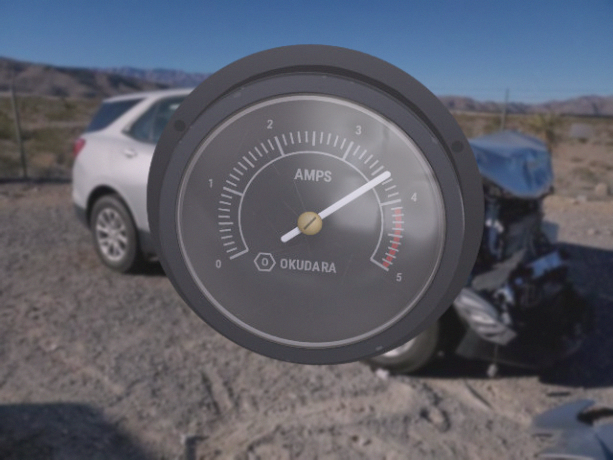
{"value": 3.6, "unit": "A"}
